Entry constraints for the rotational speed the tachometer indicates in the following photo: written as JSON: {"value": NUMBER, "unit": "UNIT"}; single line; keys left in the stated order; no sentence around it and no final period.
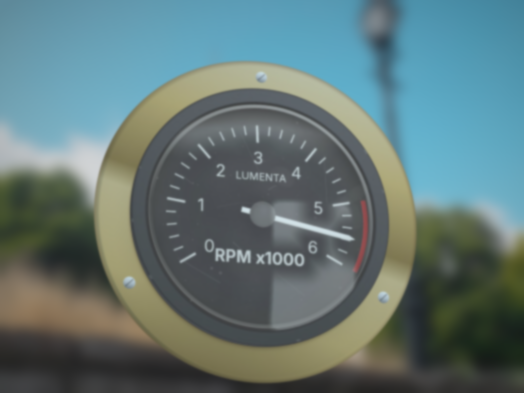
{"value": 5600, "unit": "rpm"}
